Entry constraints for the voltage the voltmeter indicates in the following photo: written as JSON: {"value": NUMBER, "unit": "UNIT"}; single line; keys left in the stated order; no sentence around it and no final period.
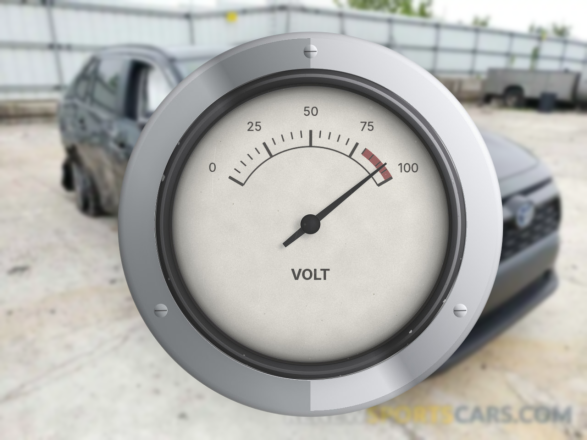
{"value": 92.5, "unit": "V"}
